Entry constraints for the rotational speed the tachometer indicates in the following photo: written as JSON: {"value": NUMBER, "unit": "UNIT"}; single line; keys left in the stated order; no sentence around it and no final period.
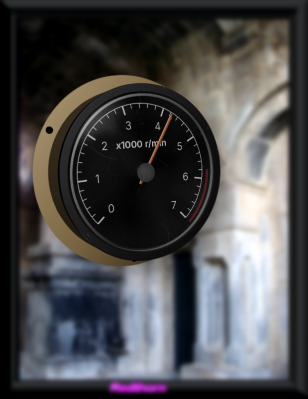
{"value": 4200, "unit": "rpm"}
